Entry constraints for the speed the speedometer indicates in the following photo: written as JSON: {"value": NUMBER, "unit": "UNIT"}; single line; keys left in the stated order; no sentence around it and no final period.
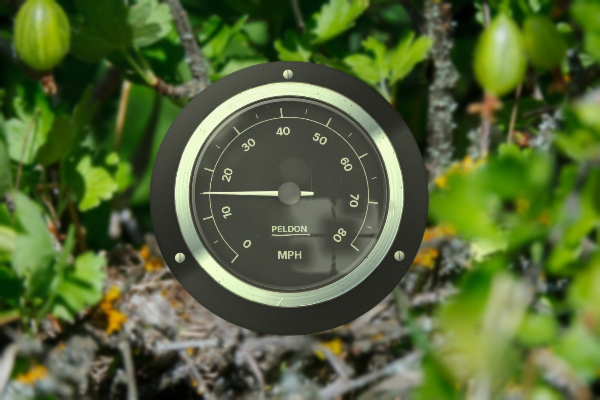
{"value": 15, "unit": "mph"}
